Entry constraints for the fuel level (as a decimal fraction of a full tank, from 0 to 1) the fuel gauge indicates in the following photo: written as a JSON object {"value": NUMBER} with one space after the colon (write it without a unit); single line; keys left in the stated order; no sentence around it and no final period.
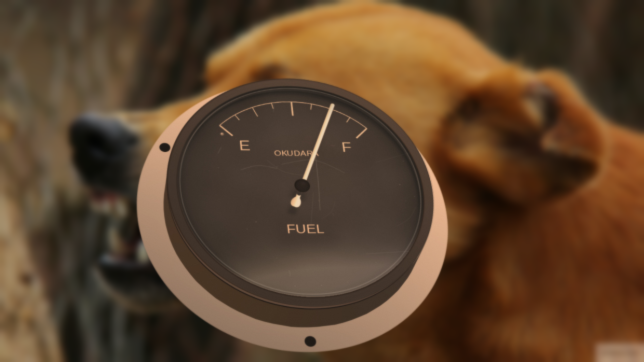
{"value": 0.75}
